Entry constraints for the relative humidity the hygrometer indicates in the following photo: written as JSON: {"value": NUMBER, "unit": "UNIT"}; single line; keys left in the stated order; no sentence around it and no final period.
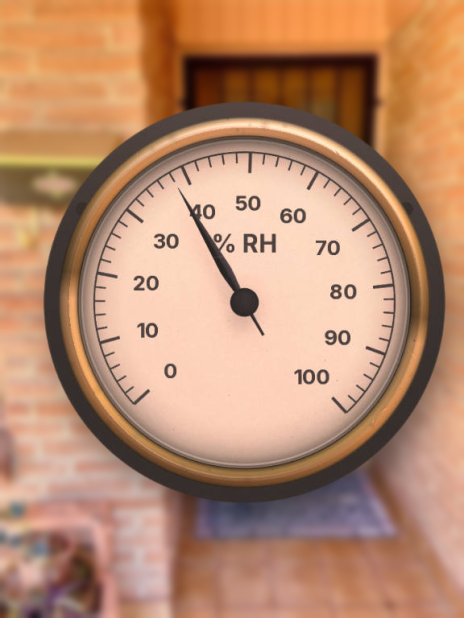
{"value": 38, "unit": "%"}
